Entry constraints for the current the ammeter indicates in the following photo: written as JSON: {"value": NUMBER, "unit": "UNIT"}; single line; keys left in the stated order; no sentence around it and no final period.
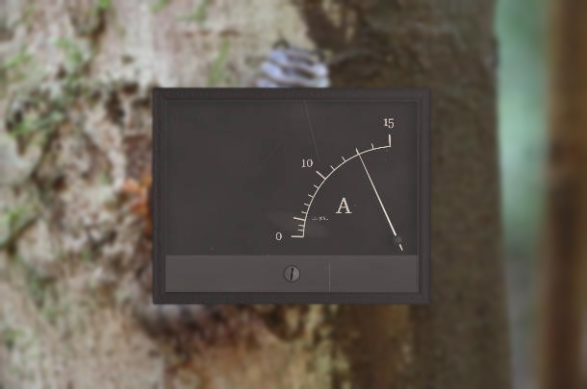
{"value": 13, "unit": "A"}
